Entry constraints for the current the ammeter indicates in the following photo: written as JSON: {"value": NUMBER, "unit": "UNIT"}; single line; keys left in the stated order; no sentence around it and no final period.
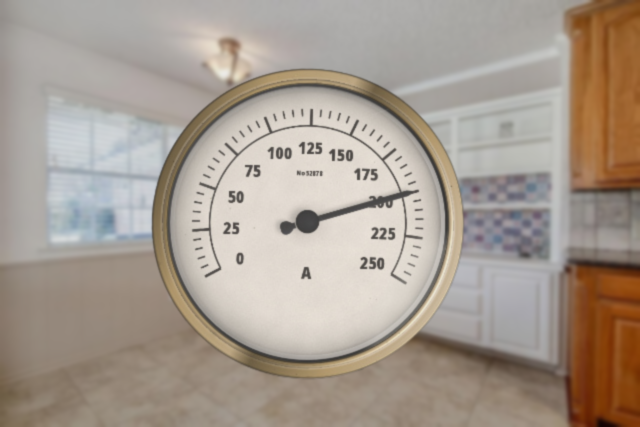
{"value": 200, "unit": "A"}
